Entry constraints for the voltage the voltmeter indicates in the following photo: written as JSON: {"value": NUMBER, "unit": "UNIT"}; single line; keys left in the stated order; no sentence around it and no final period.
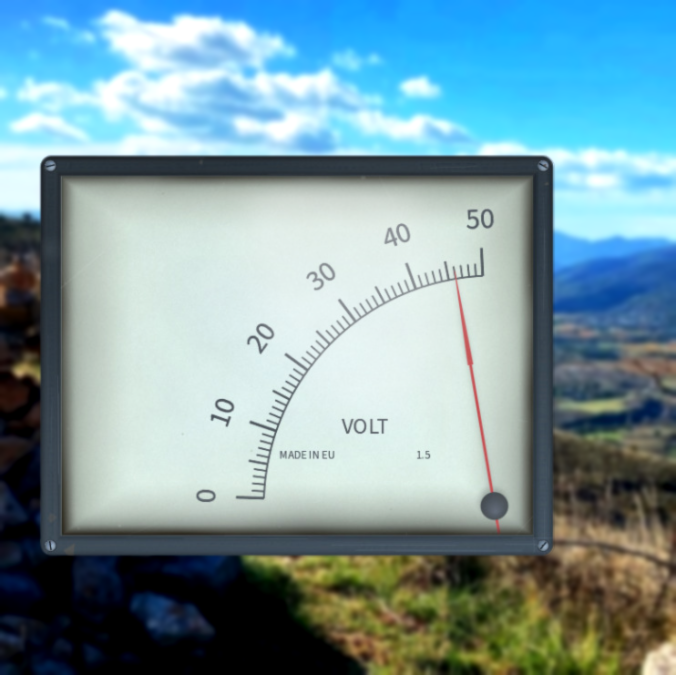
{"value": 46, "unit": "V"}
